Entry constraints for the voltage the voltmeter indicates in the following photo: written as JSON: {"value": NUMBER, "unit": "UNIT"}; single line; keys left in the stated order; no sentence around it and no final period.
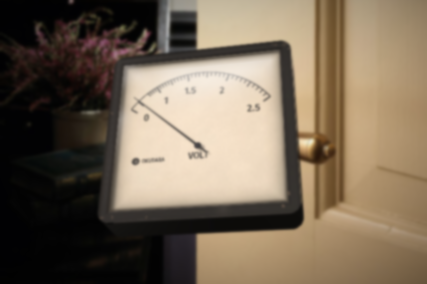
{"value": 0.5, "unit": "V"}
